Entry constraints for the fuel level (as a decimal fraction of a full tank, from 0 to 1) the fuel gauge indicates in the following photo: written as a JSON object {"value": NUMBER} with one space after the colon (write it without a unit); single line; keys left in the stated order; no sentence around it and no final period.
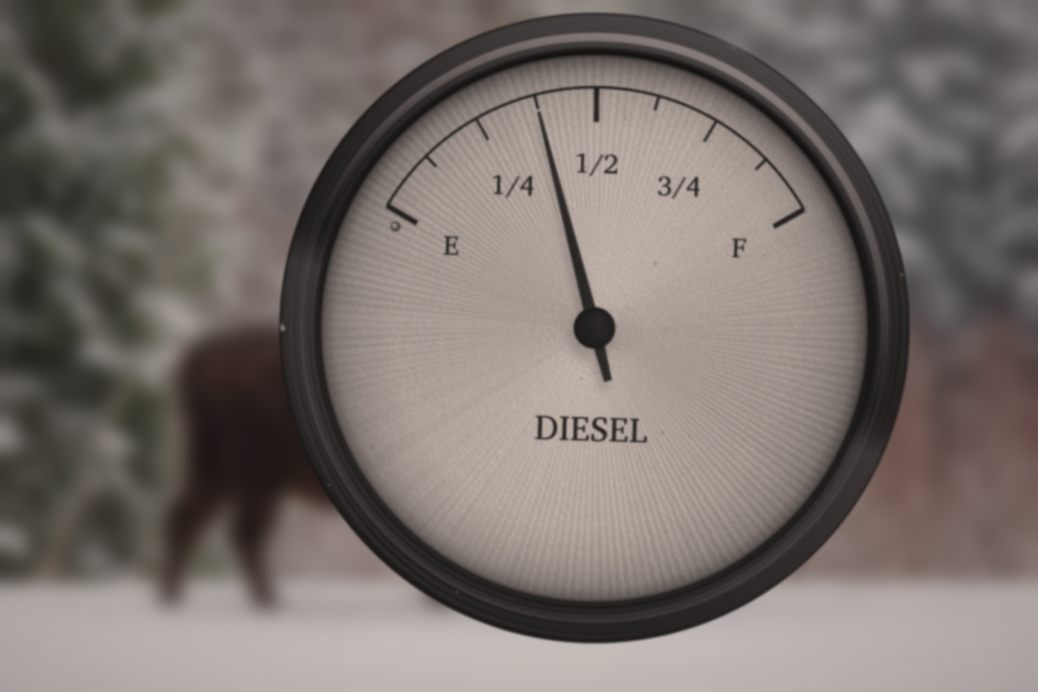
{"value": 0.375}
